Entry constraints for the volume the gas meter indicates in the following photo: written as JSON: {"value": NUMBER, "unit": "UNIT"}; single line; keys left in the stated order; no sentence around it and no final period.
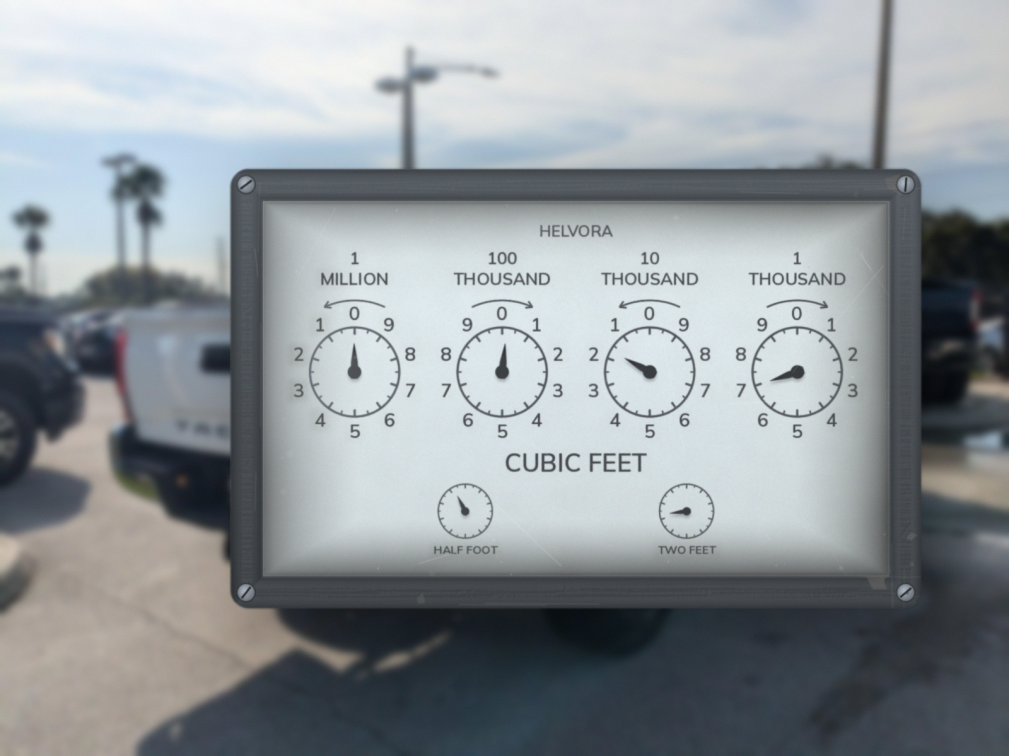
{"value": 1700, "unit": "ft³"}
